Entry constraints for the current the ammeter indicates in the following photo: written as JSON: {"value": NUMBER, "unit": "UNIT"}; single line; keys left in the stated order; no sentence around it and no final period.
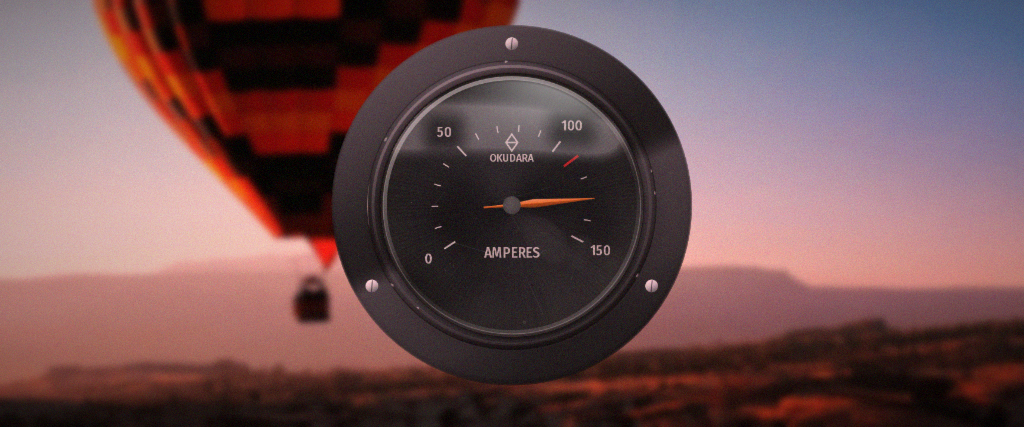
{"value": 130, "unit": "A"}
